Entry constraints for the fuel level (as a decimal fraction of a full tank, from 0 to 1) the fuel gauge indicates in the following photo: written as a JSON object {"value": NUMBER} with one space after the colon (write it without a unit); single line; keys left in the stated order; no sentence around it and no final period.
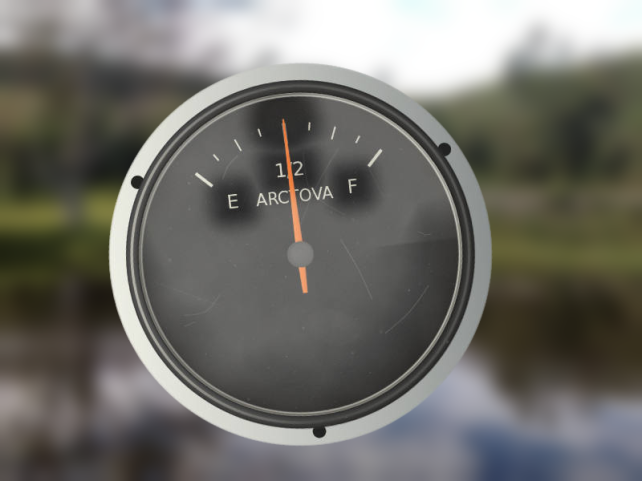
{"value": 0.5}
